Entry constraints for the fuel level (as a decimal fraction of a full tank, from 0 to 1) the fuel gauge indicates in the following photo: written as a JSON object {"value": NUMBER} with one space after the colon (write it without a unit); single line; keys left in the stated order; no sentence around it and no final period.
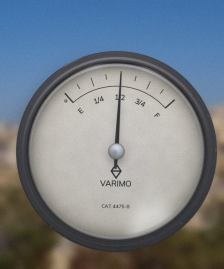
{"value": 0.5}
